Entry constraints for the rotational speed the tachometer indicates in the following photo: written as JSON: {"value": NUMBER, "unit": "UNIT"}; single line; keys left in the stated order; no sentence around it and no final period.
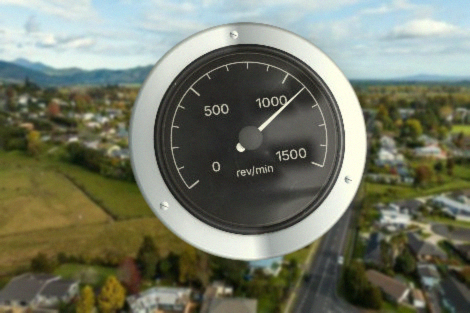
{"value": 1100, "unit": "rpm"}
